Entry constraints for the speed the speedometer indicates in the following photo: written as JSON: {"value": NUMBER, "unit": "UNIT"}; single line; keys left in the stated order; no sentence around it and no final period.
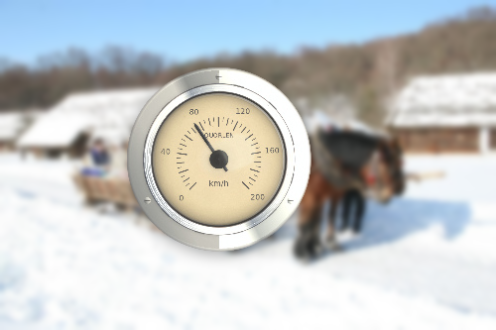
{"value": 75, "unit": "km/h"}
